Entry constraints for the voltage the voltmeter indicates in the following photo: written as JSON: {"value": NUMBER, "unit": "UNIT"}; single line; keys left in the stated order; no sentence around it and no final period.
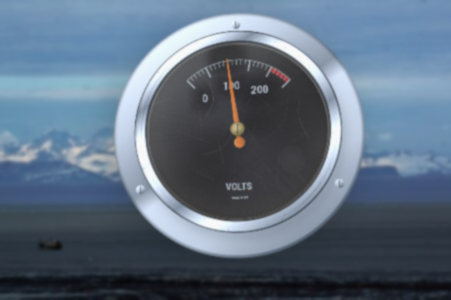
{"value": 100, "unit": "V"}
